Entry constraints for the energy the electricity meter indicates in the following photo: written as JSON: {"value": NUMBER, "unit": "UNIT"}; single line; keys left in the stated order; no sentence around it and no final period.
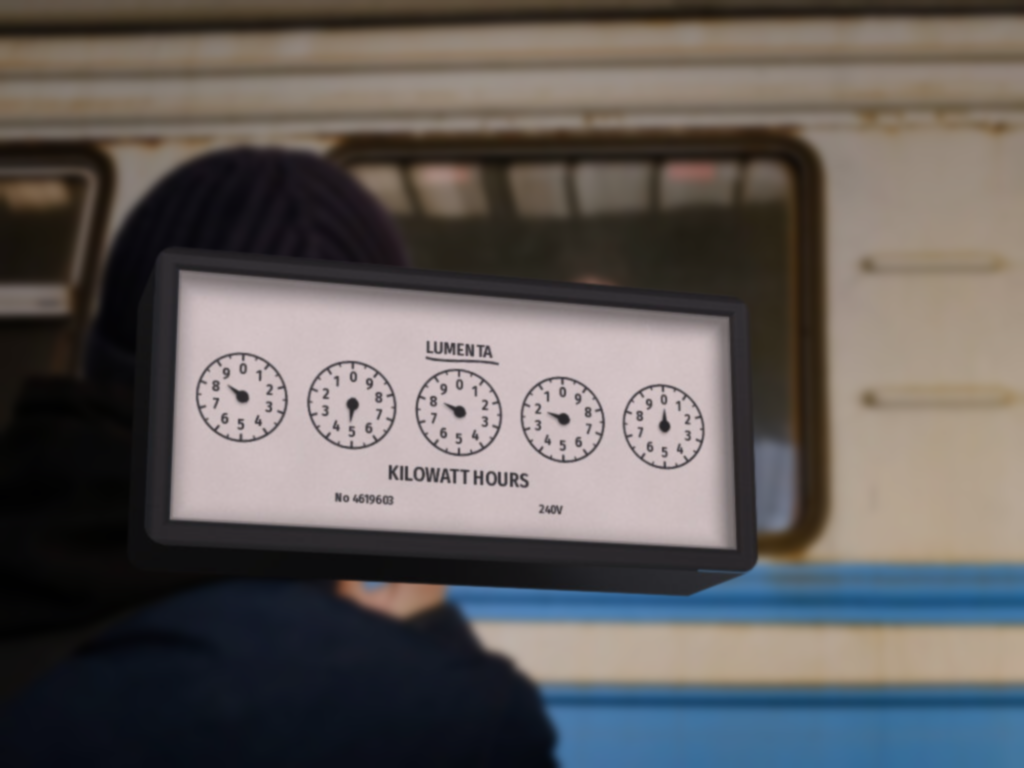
{"value": 84820, "unit": "kWh"}
